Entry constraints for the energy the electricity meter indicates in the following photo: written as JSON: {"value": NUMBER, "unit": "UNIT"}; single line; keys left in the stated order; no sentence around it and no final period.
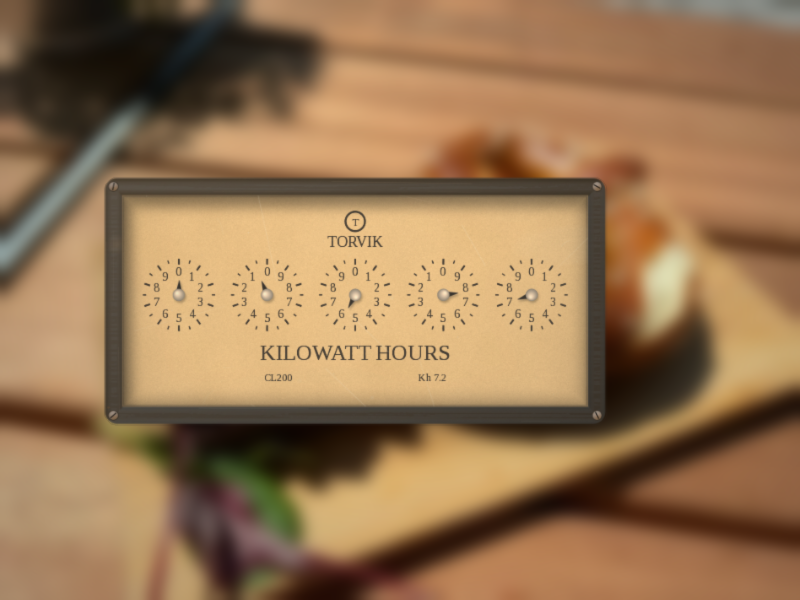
{"value": 577, "unit": "kWh"}
